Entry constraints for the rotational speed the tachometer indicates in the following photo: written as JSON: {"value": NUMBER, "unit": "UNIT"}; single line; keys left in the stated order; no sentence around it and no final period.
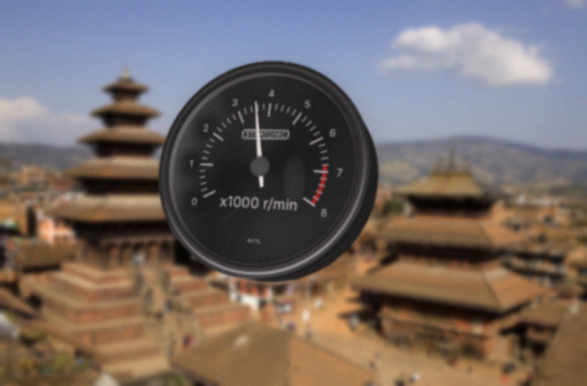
{"value": 3600, "unit": "rpm"}
